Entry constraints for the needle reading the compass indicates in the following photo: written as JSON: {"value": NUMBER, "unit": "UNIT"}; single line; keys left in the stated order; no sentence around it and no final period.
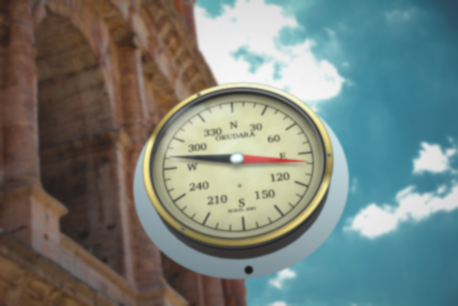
{"value": 100, "unit": "°"}
